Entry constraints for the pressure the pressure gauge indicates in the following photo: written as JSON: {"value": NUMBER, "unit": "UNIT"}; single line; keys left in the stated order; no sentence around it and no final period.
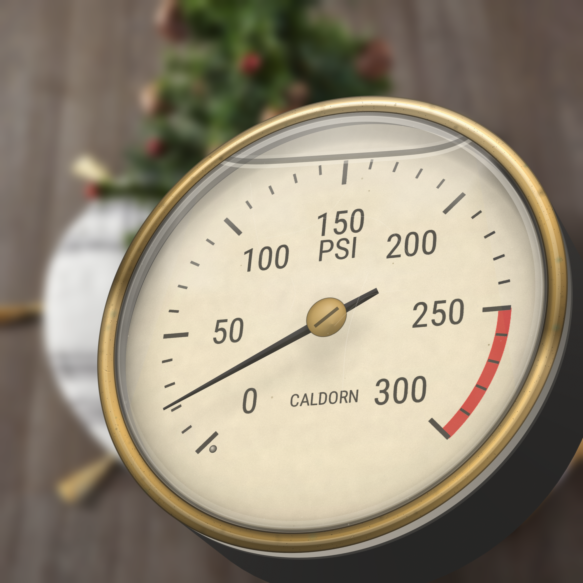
{"value": 20, "unit": "psi"}
